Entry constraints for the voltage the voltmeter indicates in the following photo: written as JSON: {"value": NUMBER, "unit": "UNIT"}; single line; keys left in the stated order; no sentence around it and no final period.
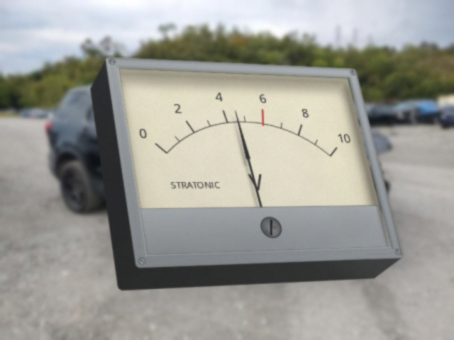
{"value": 4.5, "unit": "V"}
